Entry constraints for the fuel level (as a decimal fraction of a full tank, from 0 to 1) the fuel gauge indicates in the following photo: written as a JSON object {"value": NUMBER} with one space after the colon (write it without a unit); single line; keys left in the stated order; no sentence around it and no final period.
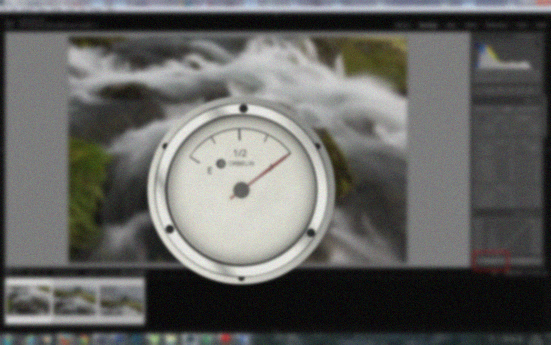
{"value": 1}
